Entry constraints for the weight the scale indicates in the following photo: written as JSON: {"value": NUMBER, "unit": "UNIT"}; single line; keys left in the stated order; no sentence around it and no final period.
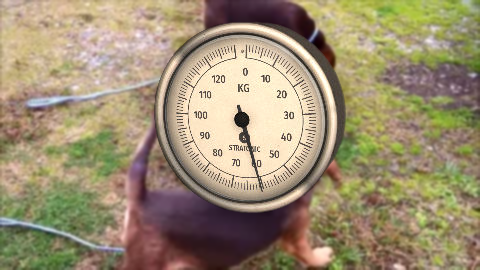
{"value": 60, "unit": "kg"}
